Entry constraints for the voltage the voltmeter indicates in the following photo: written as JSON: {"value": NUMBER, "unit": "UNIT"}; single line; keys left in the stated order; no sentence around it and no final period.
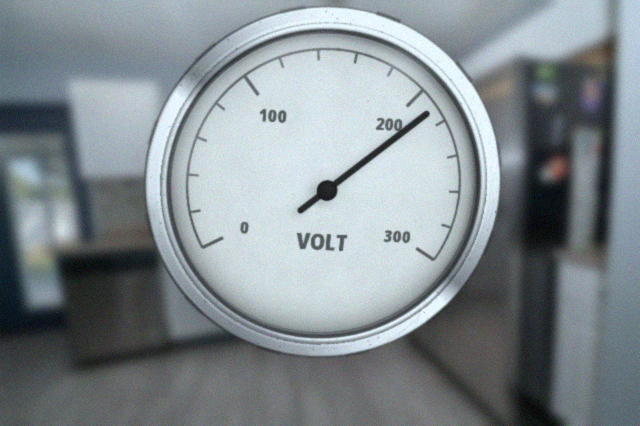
{"value": 210, "unit": "V"}
